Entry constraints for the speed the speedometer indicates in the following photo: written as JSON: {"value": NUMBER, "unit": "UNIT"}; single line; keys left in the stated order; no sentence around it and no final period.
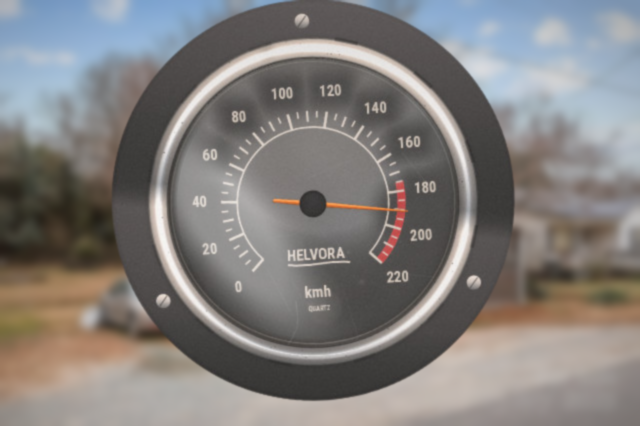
{"value": 190, "unit": "km/h"}
